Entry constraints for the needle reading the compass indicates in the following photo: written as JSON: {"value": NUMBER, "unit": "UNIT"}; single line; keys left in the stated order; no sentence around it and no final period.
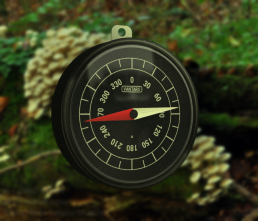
{"value": 262.5, "unit": "°"}
